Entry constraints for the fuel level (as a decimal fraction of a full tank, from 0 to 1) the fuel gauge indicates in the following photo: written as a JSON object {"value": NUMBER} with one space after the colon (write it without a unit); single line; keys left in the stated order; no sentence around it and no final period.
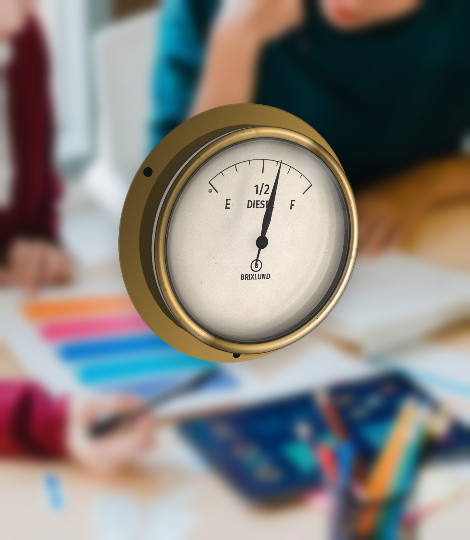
{"value": 0.625}
